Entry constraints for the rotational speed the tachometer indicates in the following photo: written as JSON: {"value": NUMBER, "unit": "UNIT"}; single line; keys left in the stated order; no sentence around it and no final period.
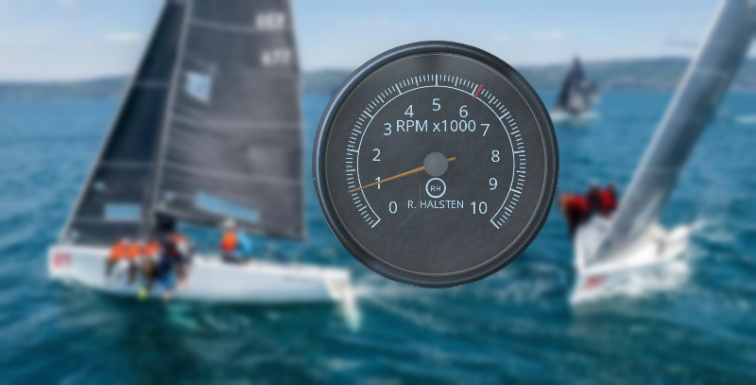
{"value": 1000, "unit": "rpm"}
